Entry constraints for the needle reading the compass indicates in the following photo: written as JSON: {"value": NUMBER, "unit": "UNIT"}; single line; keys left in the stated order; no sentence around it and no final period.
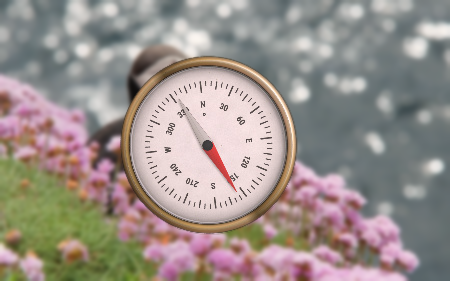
{"value": 155, "unit": "°"}
